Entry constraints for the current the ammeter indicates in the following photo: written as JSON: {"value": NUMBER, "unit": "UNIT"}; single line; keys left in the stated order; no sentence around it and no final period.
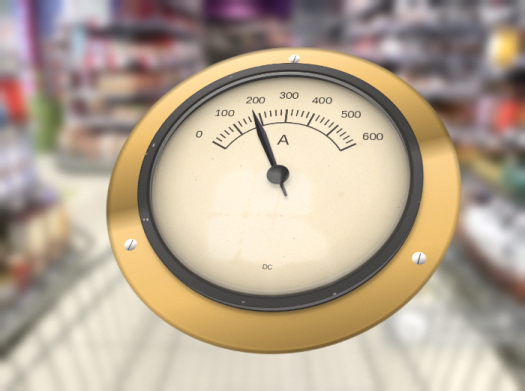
{"value": 180, "unit": "A"}
